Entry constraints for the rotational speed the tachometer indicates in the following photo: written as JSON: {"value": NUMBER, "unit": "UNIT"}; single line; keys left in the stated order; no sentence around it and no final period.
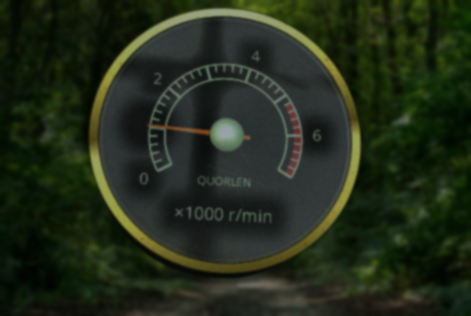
{"value": 1000, "unit": "rpm"}
